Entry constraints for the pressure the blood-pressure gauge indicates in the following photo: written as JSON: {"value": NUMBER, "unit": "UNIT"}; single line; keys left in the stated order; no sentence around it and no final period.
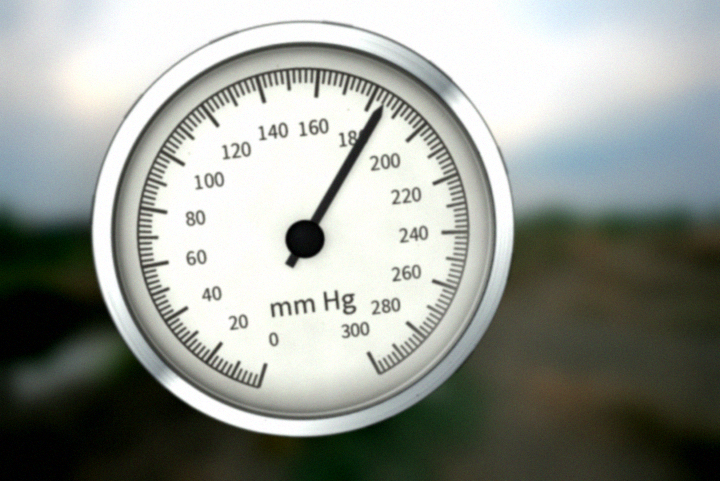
{"value": 184, "unit": "mmHg"}
